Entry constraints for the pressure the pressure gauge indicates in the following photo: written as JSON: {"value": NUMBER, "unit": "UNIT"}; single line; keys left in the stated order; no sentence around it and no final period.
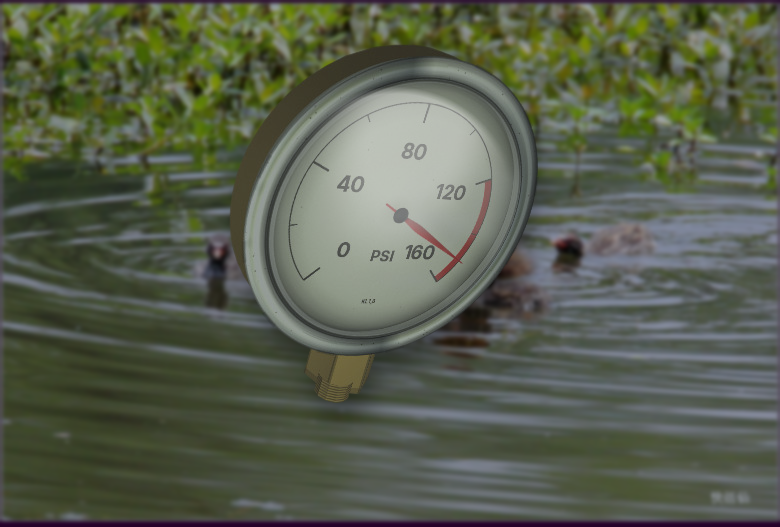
{"value": 150, "unit": "psi"}
